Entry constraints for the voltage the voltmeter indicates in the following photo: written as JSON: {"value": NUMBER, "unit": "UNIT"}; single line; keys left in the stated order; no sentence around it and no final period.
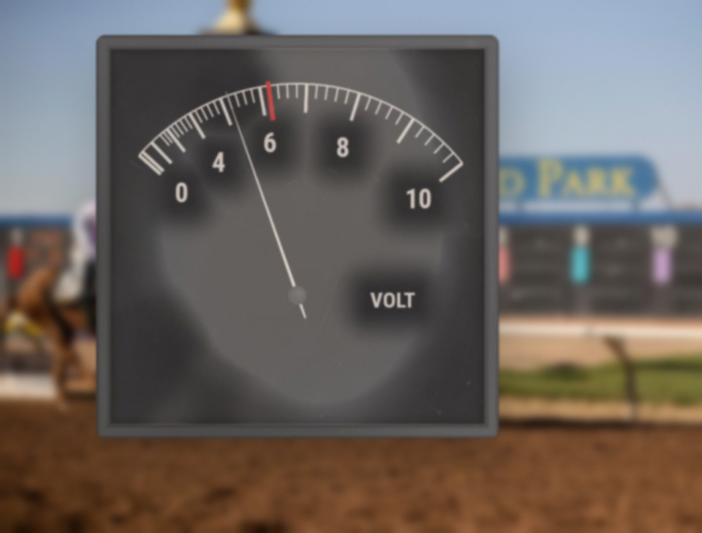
{"value": 5.2, "unit": "V"}
